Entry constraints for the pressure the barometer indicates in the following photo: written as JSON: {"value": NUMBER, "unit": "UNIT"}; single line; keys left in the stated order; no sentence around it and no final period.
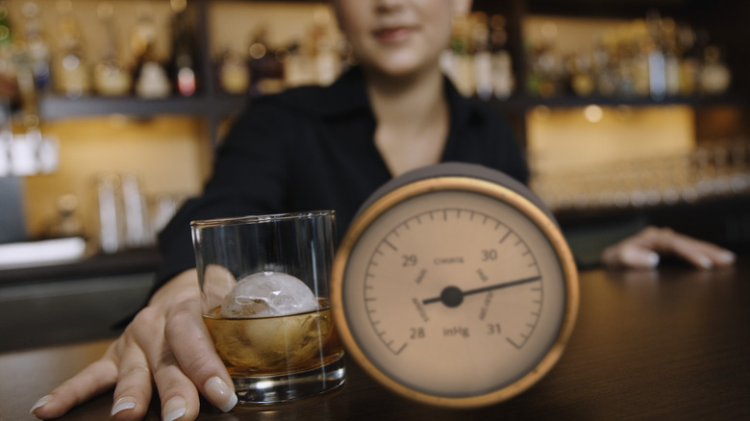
{"value": 30.4, "unit": "inHg"}
